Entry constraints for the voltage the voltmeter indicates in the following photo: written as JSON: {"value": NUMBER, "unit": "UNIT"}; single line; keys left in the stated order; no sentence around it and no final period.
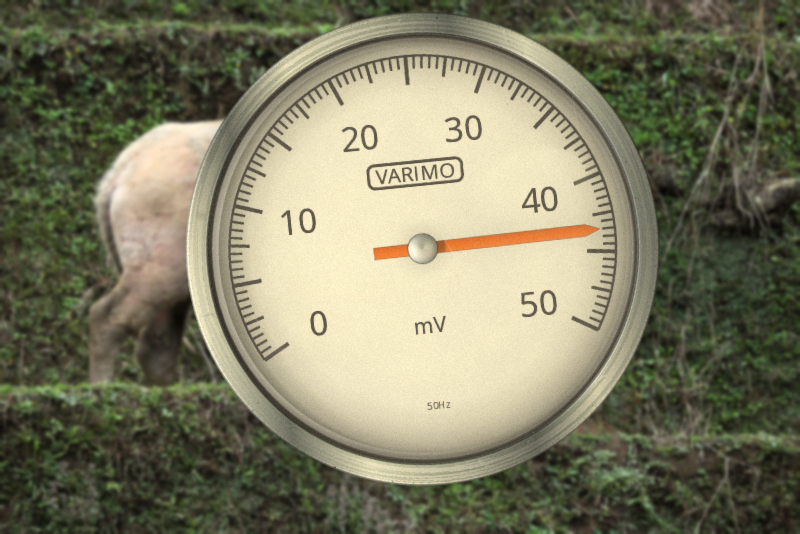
{"value": 43.5, "unit": "mV"}
